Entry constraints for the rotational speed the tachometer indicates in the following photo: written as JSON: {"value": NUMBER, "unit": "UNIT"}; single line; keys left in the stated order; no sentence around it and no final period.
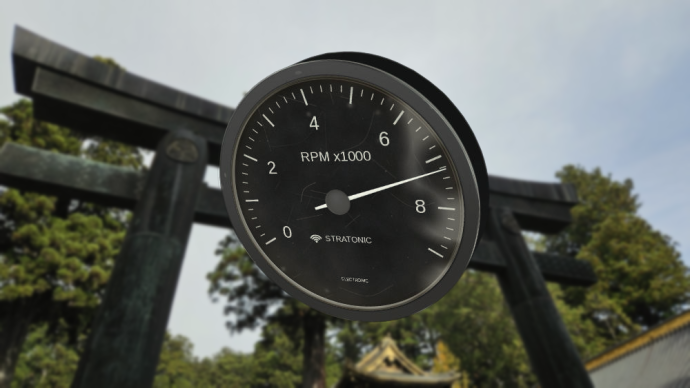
{"value": 7200, "unit": "rpm"}
